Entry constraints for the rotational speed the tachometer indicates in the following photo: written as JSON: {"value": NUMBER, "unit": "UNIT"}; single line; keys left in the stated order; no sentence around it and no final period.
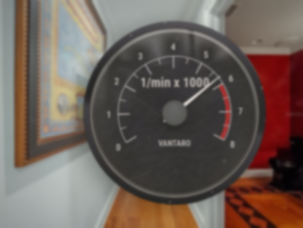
{"value": 5750, "unit": "rpm"}
